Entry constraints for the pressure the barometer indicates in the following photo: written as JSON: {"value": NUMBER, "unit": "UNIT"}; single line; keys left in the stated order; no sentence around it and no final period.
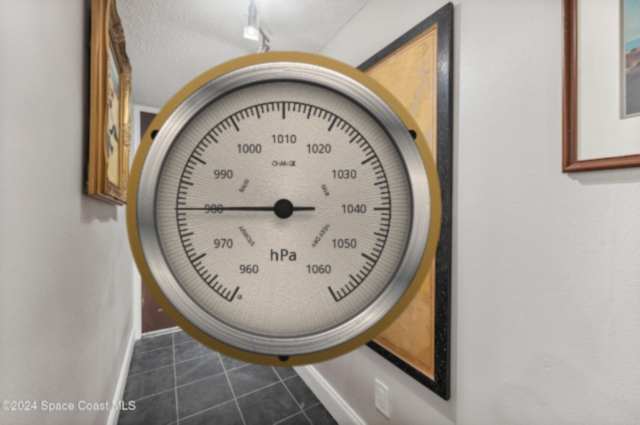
{"value": 980, "unit": "hPa"}
